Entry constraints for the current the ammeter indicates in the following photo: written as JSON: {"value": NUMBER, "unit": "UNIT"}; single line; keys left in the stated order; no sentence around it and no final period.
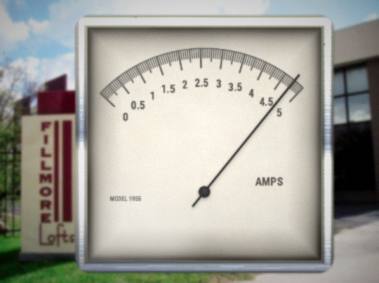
{"value": 4.75, "unit": "A"}
